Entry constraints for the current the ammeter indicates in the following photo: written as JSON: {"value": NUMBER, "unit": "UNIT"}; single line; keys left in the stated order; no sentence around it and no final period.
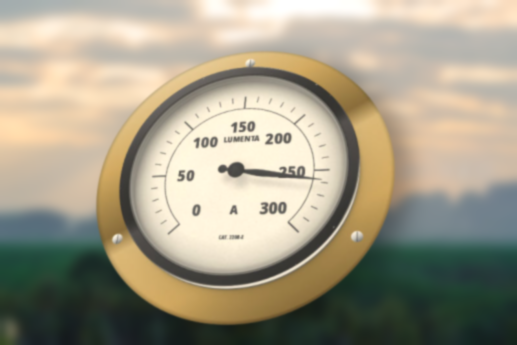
{"value": 260, "unit": "A"}
